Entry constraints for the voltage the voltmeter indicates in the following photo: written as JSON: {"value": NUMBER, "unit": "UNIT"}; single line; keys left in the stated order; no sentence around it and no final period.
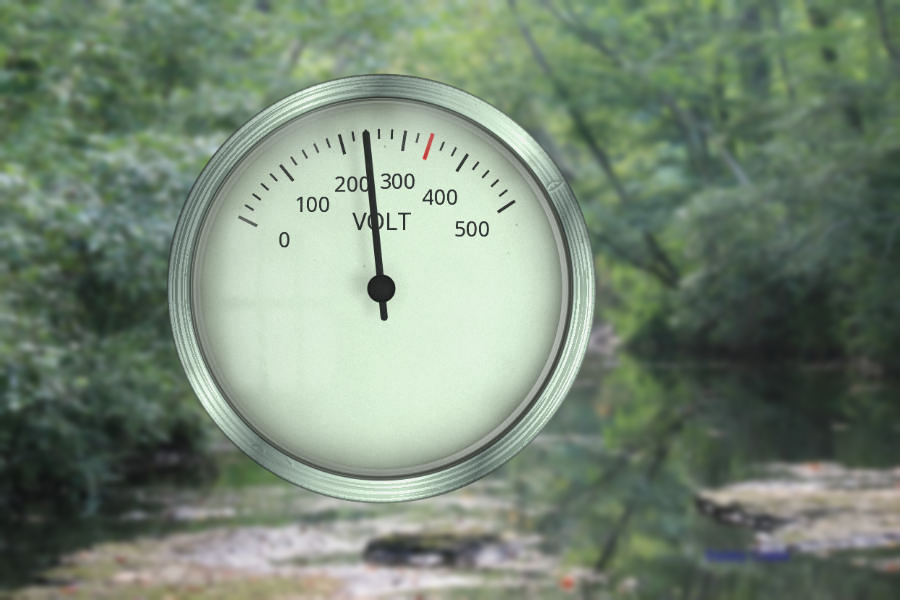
{"value": 240, "unit": "V"}
